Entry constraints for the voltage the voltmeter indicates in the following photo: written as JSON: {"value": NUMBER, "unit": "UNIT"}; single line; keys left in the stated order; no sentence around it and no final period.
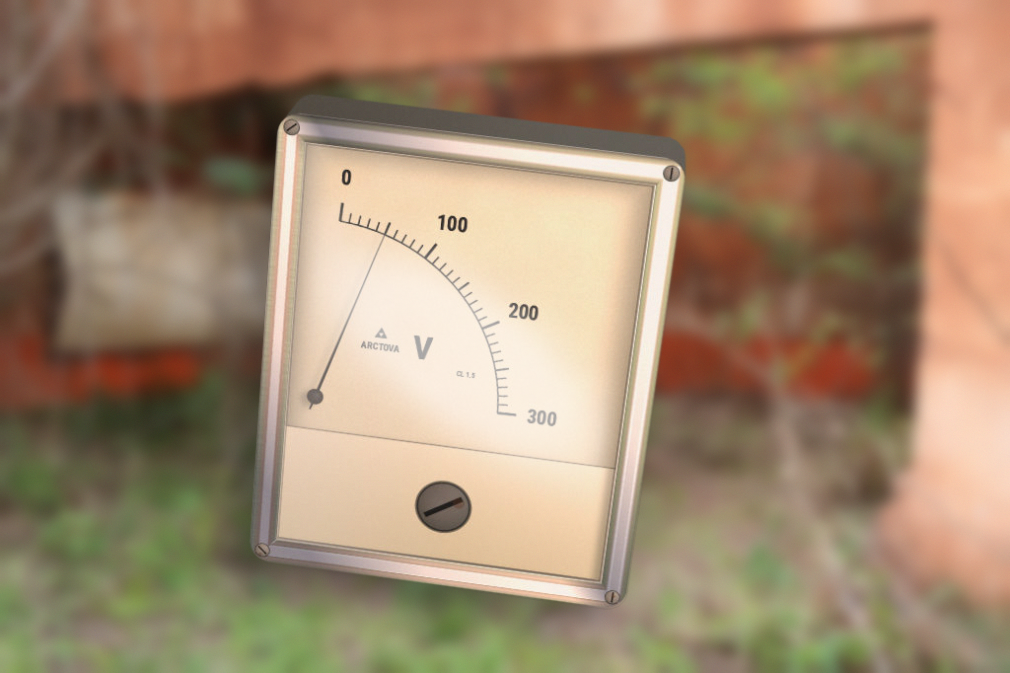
{"value": 50, "unit": "V"}
